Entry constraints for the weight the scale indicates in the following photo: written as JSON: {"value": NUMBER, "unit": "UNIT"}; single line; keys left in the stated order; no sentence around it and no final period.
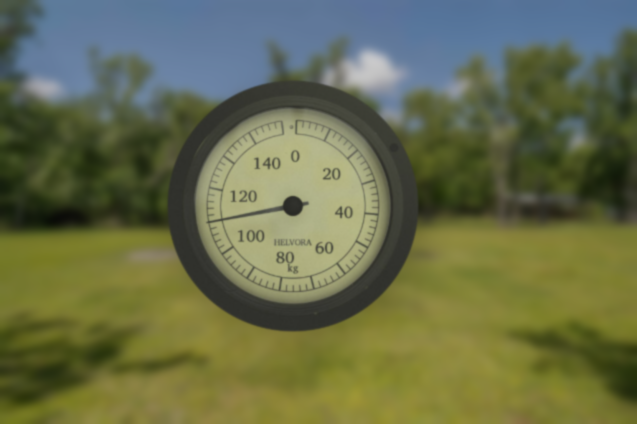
{"value": 110, "unit": "kg"}
